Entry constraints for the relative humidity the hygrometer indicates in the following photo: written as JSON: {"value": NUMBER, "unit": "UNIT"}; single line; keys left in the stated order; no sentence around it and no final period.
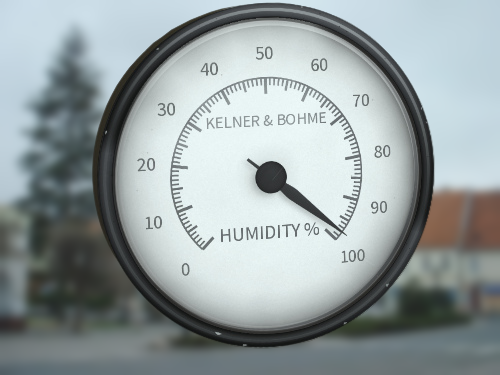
{"value": 98, "unit": "%"}
